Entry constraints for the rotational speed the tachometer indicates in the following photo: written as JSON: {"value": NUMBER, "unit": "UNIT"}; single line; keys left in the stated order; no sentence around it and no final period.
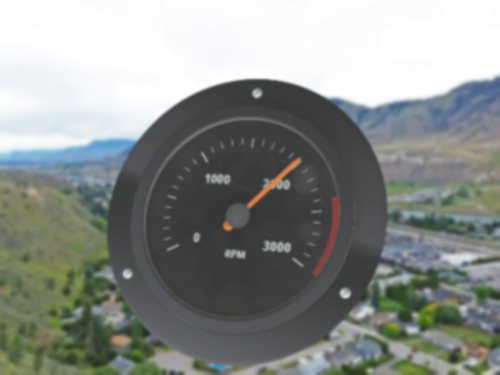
{"value": 2000, "unit": "rpm"}
